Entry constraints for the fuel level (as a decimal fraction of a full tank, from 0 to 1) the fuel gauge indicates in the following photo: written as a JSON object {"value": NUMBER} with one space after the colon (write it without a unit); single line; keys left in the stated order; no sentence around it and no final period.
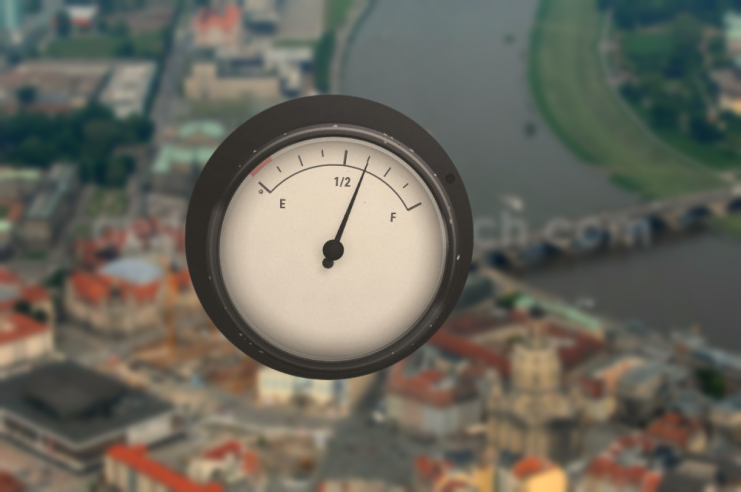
{"value": 0.625}
